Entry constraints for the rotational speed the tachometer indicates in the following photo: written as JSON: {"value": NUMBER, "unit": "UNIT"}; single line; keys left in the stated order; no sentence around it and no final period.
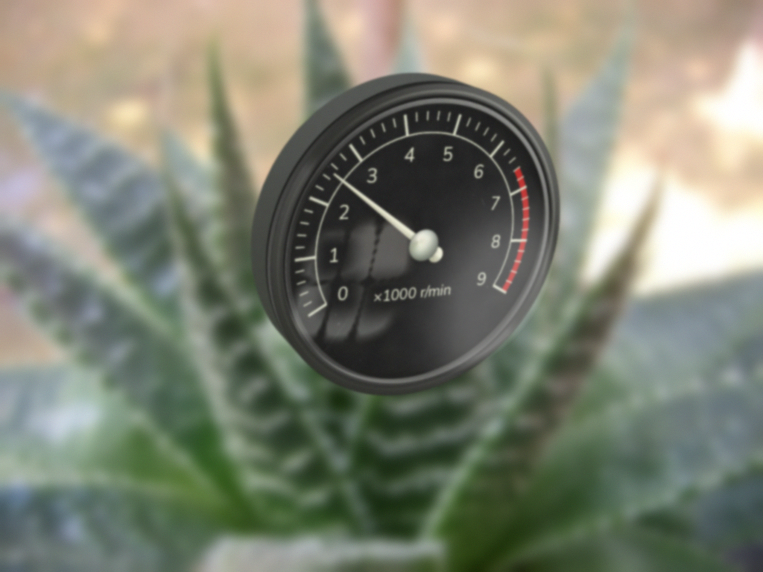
{"value": 2500, "unit": "rpm"}
